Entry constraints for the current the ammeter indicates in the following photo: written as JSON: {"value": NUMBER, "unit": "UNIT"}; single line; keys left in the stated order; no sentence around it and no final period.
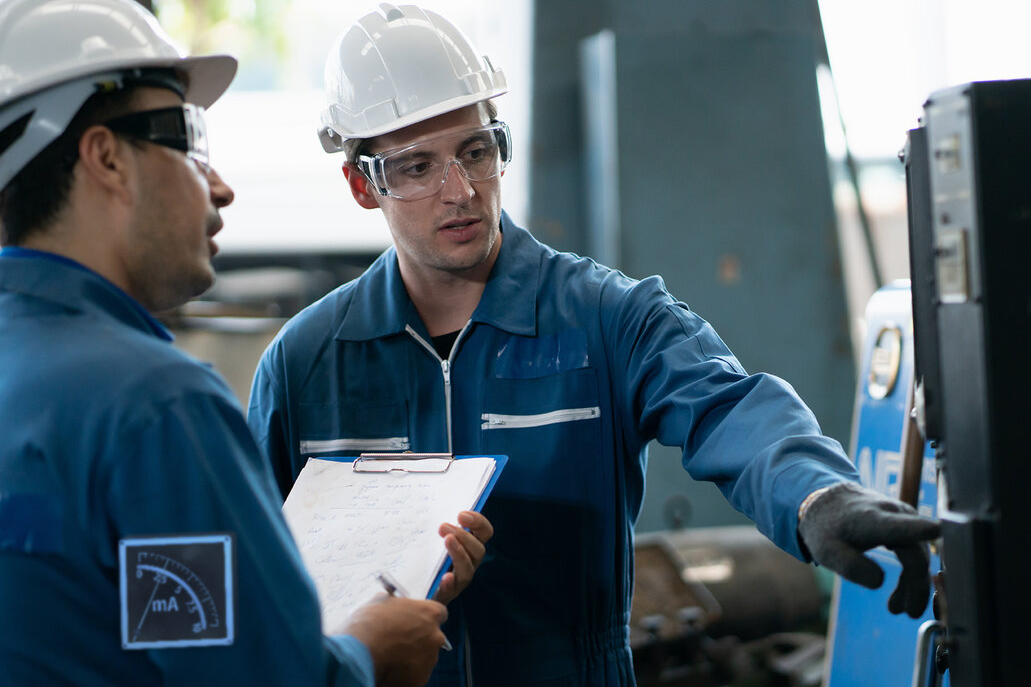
{"value": 2.5, "unit": "mA"}
